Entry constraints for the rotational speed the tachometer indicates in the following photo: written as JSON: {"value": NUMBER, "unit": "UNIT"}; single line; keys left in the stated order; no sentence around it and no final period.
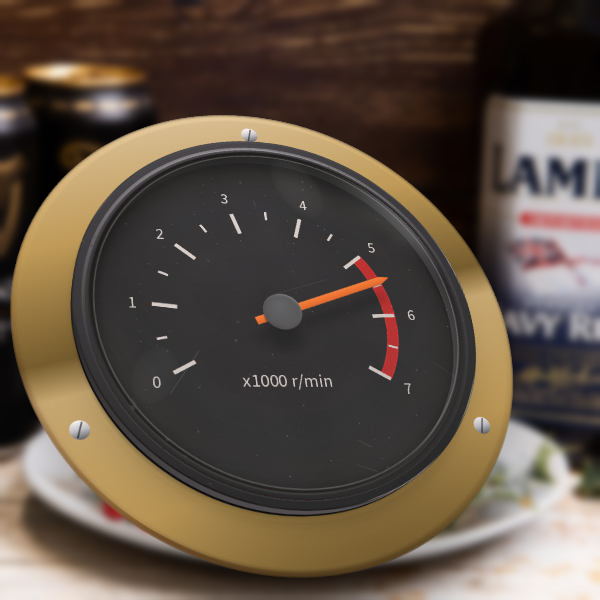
{"value": 5500, "unit": "rpm"}
